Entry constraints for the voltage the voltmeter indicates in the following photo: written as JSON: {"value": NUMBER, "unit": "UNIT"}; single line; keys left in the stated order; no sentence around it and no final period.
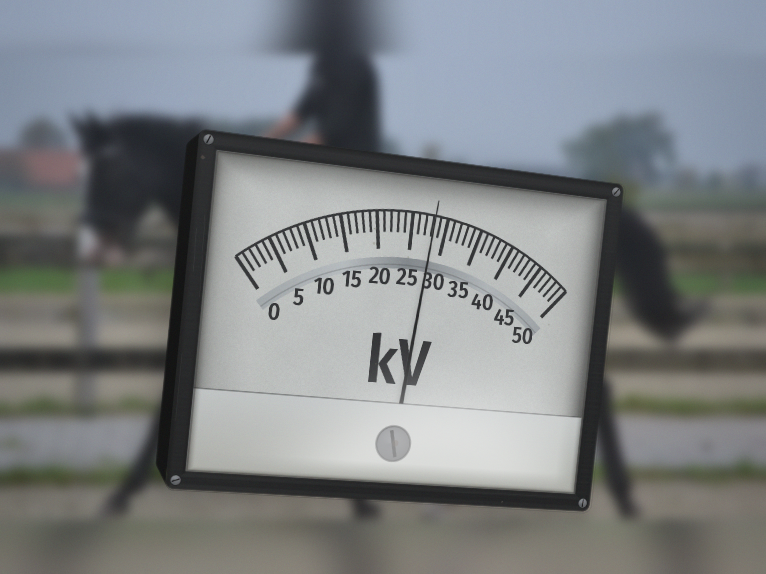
{"value": 28, "unit": "kV"}
